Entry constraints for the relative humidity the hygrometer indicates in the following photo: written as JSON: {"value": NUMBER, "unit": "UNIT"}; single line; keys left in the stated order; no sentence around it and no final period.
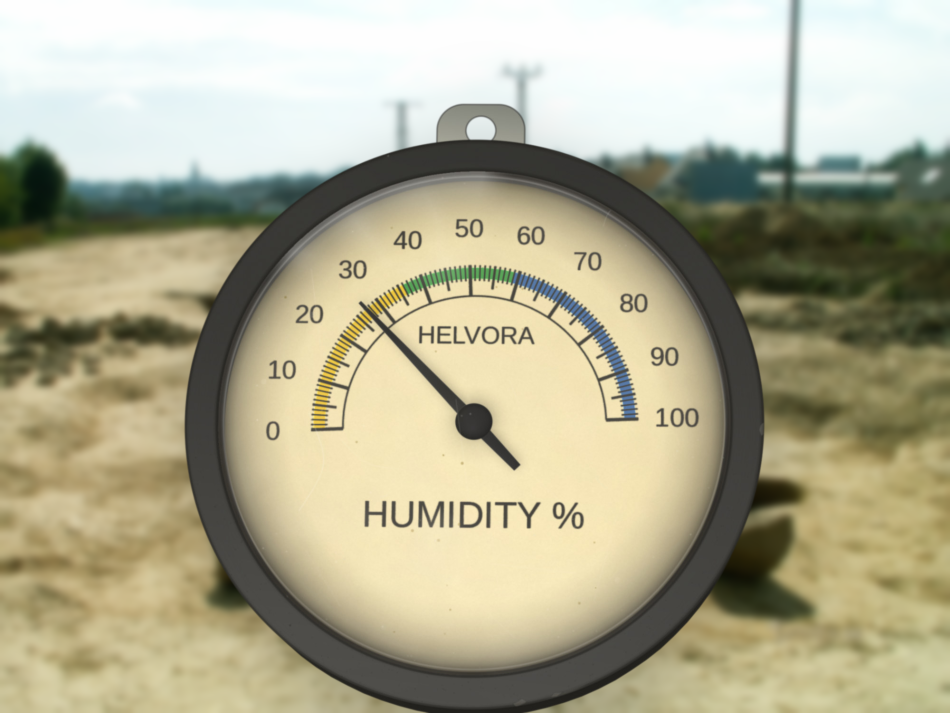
{"value": 27, "unit": "%"}
